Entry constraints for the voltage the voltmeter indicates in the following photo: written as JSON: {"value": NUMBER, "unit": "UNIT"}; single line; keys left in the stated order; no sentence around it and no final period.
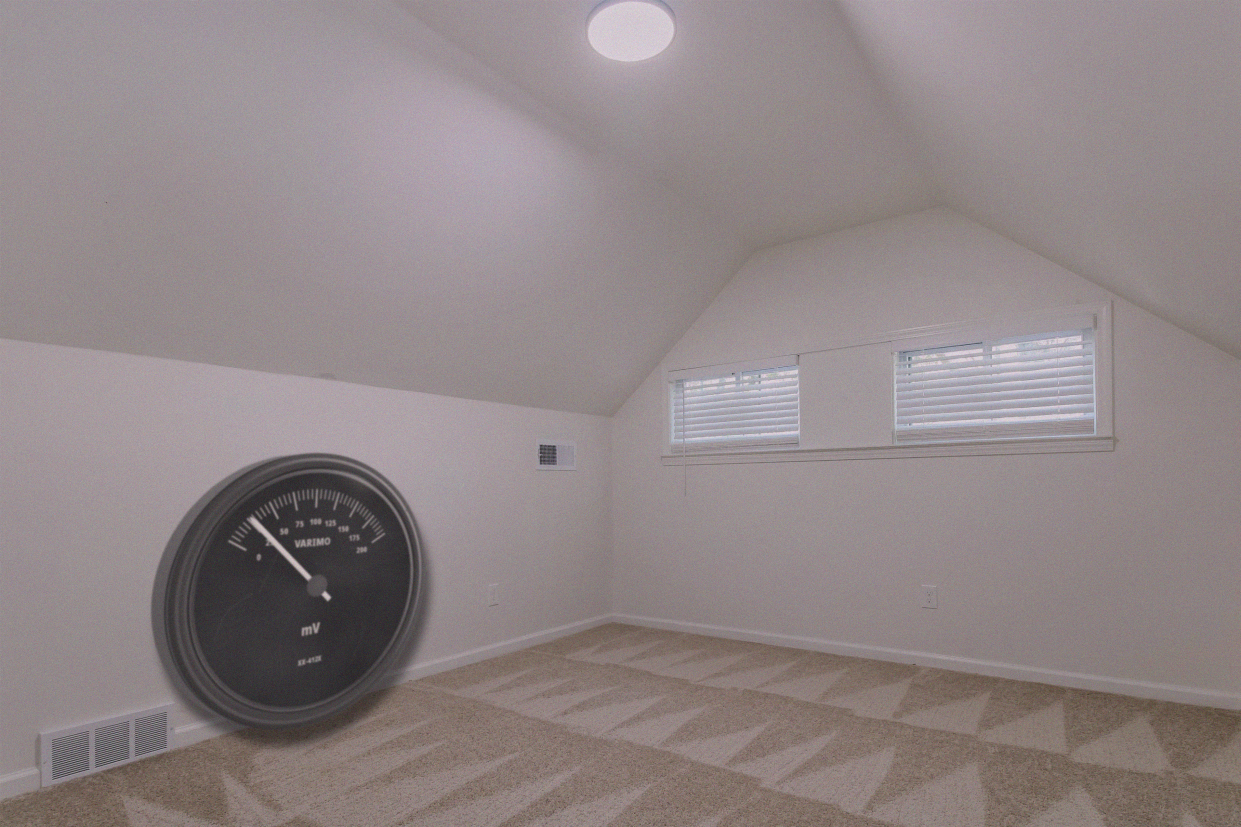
{"value": 25, "unit": "mV"}
